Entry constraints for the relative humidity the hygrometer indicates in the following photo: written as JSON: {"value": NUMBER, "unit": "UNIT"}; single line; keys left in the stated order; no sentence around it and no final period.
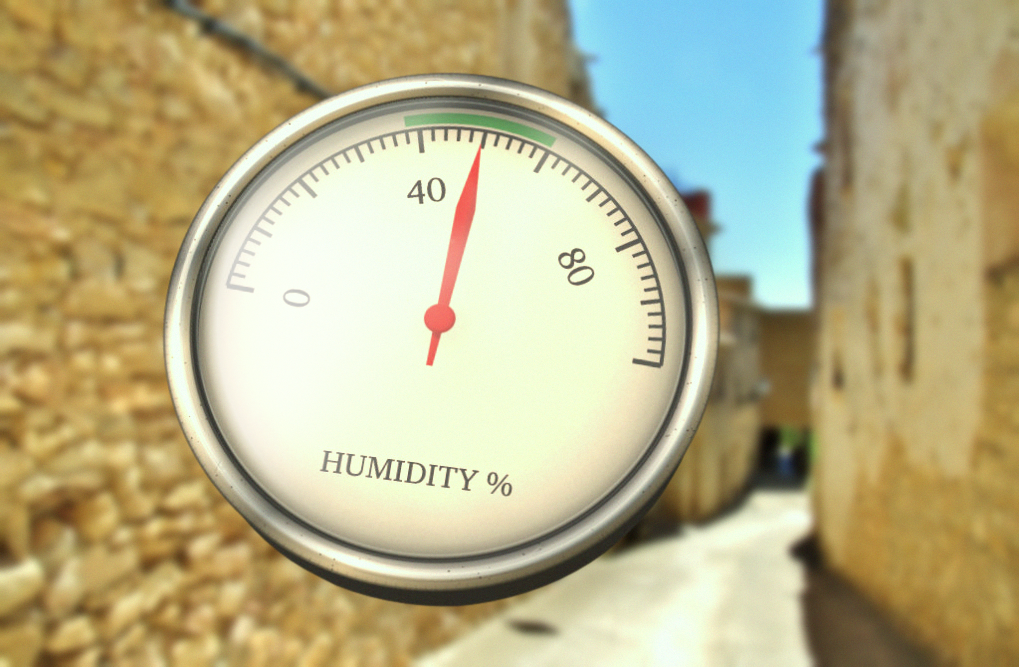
{"value": 50, "unit": "%"}
